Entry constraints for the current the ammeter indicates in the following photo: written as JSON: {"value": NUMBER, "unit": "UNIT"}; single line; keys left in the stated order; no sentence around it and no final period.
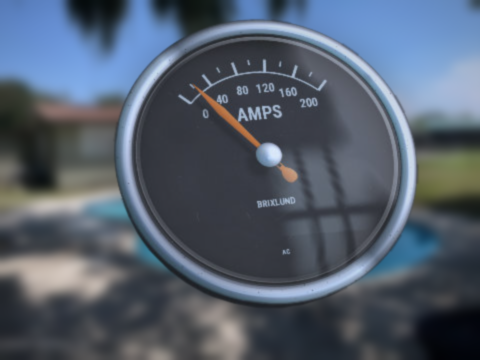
{"value": 20, "unit": "A"}
